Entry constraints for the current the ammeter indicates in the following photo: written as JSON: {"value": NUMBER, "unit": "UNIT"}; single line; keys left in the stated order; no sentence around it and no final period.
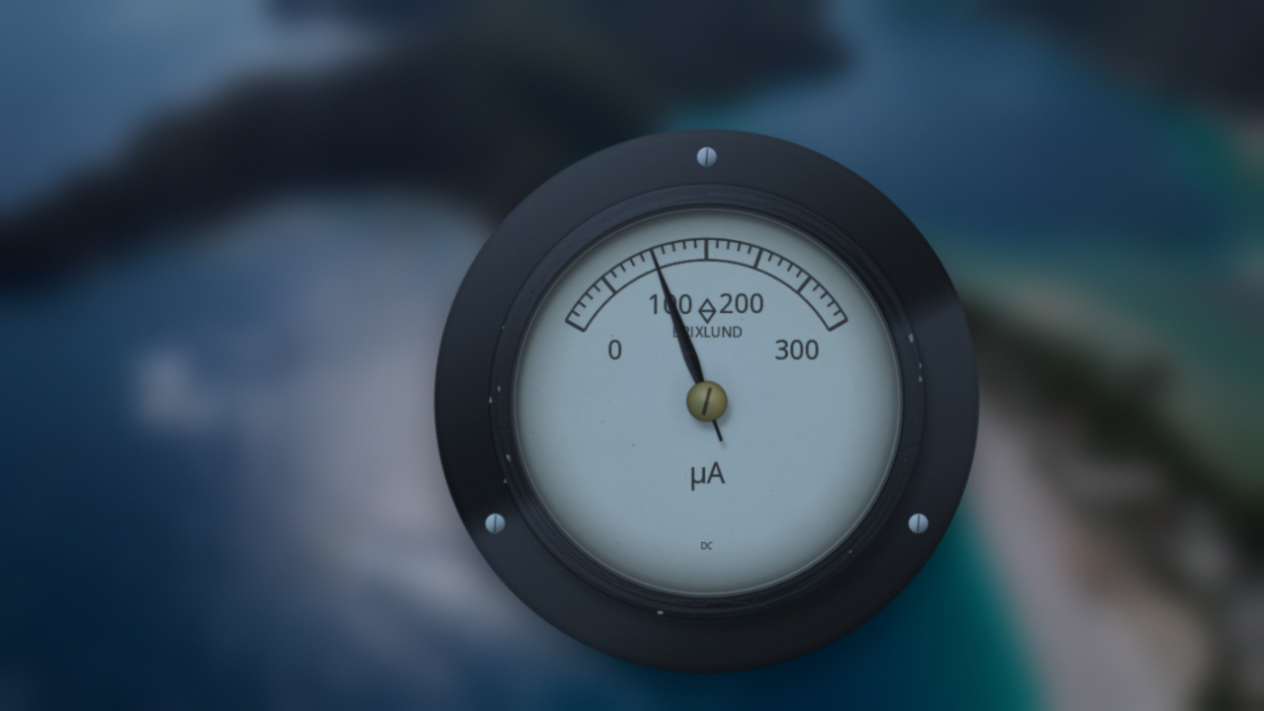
{"value": 100, "unit": "µA"}
